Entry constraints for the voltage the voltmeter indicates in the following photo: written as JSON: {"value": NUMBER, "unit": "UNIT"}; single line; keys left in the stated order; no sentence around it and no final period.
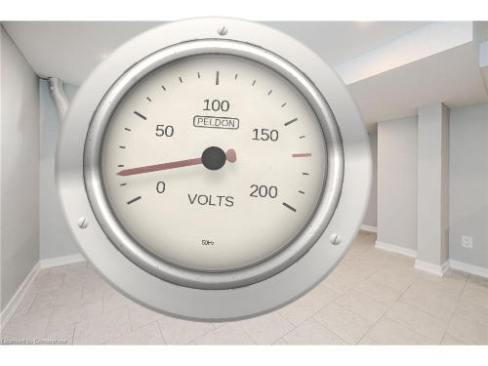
{"value": 15, "unit": "V"}
